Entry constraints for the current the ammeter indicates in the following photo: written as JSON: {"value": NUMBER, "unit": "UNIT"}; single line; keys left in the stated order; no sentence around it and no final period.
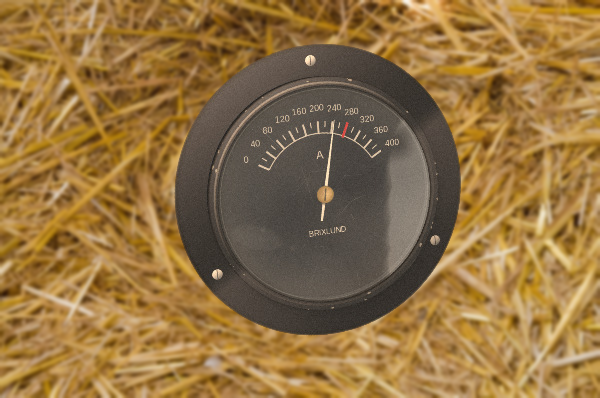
{"value": 240, "unit": "A"}
